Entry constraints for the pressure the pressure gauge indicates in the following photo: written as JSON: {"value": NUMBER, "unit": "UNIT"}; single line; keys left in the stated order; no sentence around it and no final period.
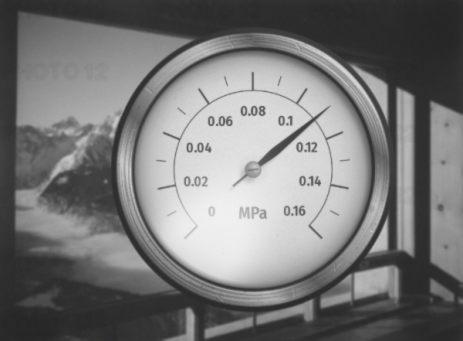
{"value": 0.11, "unit": "MPa"}
